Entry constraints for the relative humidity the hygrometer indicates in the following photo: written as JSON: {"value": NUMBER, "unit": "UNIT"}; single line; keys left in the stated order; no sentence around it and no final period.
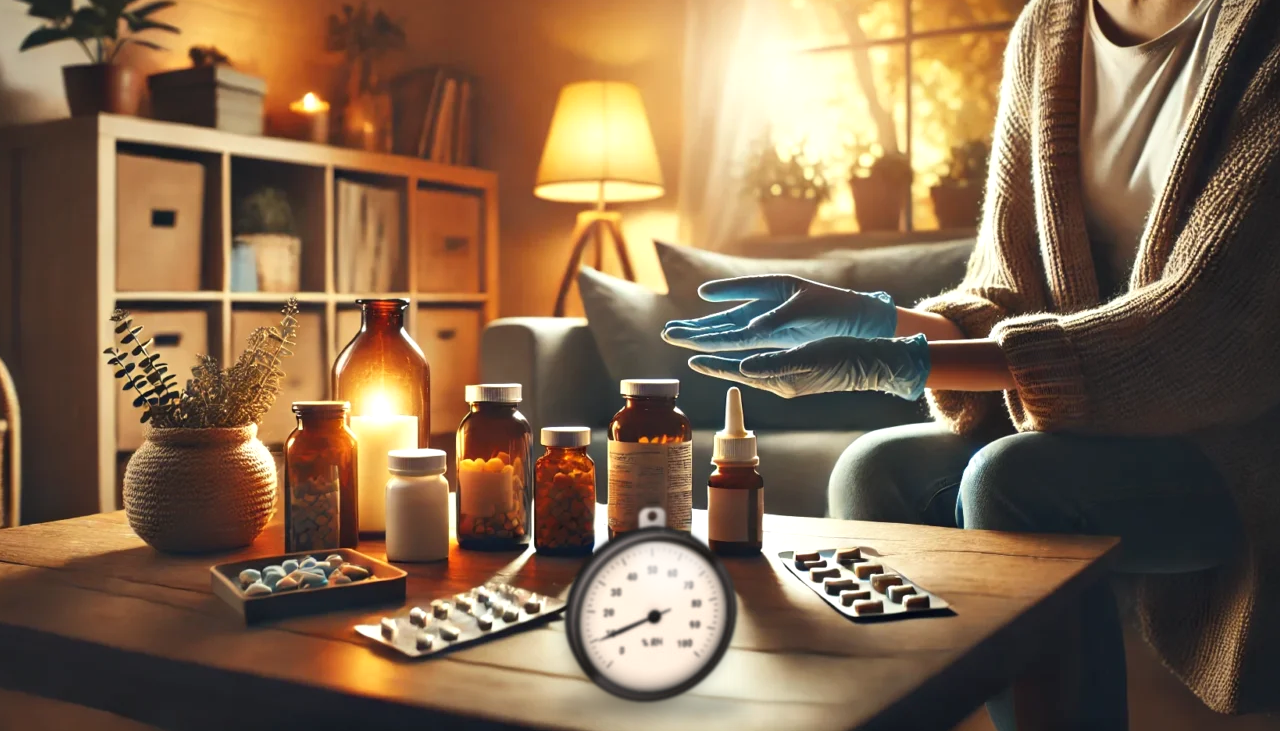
{"value": 10, "unit": "%"}
